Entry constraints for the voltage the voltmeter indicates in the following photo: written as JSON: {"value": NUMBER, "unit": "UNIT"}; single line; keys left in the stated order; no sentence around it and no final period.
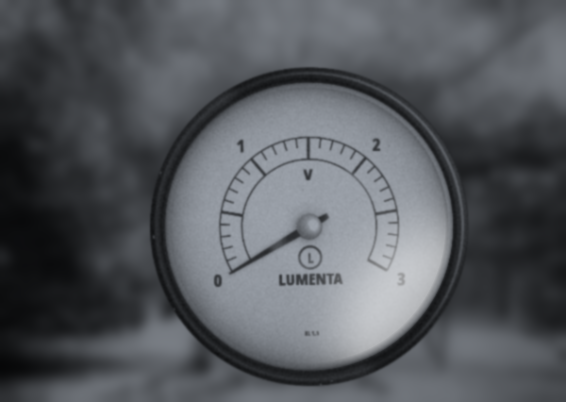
{"value": 0, "unit": "V"}
